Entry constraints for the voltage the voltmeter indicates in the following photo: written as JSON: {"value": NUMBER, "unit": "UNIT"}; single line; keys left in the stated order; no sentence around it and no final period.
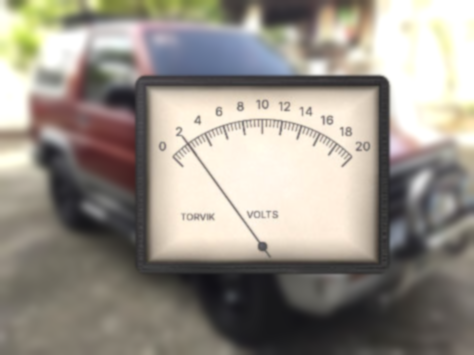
{"value": 2, "unit": "V"}
